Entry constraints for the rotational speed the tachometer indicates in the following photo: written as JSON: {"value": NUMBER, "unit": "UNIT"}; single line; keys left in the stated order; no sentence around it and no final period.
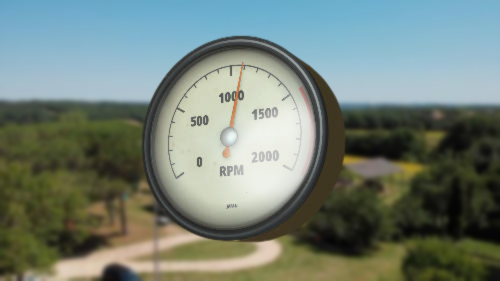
{"value": 1100, "unit": "rpm"}
